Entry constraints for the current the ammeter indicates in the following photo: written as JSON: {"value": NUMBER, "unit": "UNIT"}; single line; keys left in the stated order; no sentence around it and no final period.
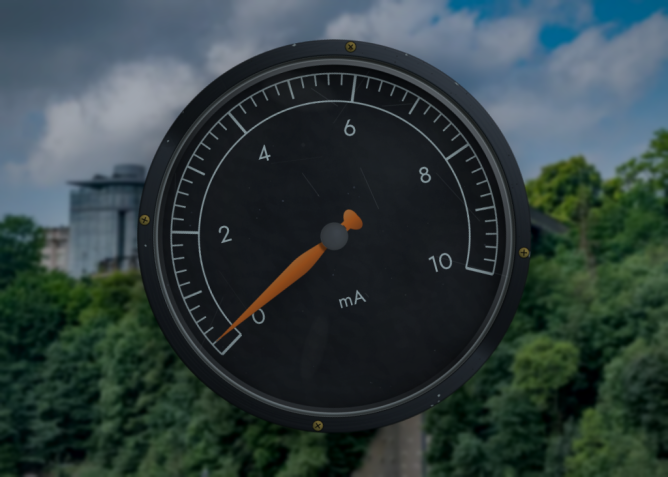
{"value": 0.2, "unit": "mA"}
